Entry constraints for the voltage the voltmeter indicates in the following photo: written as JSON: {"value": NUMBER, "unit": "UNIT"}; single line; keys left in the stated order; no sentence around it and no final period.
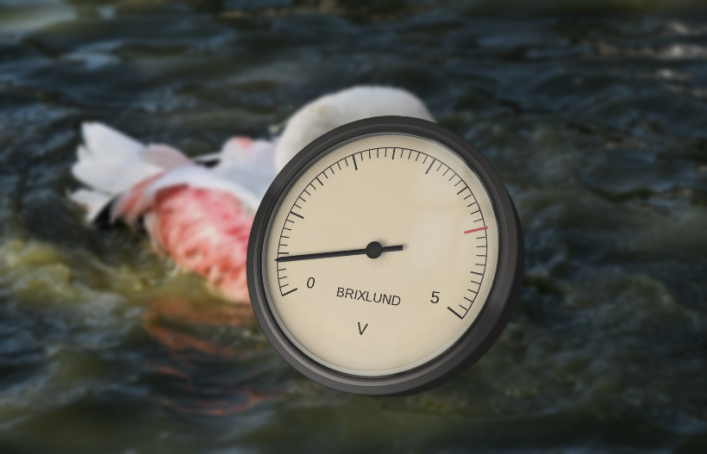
{"value": 0.4, "unit": "V"}
